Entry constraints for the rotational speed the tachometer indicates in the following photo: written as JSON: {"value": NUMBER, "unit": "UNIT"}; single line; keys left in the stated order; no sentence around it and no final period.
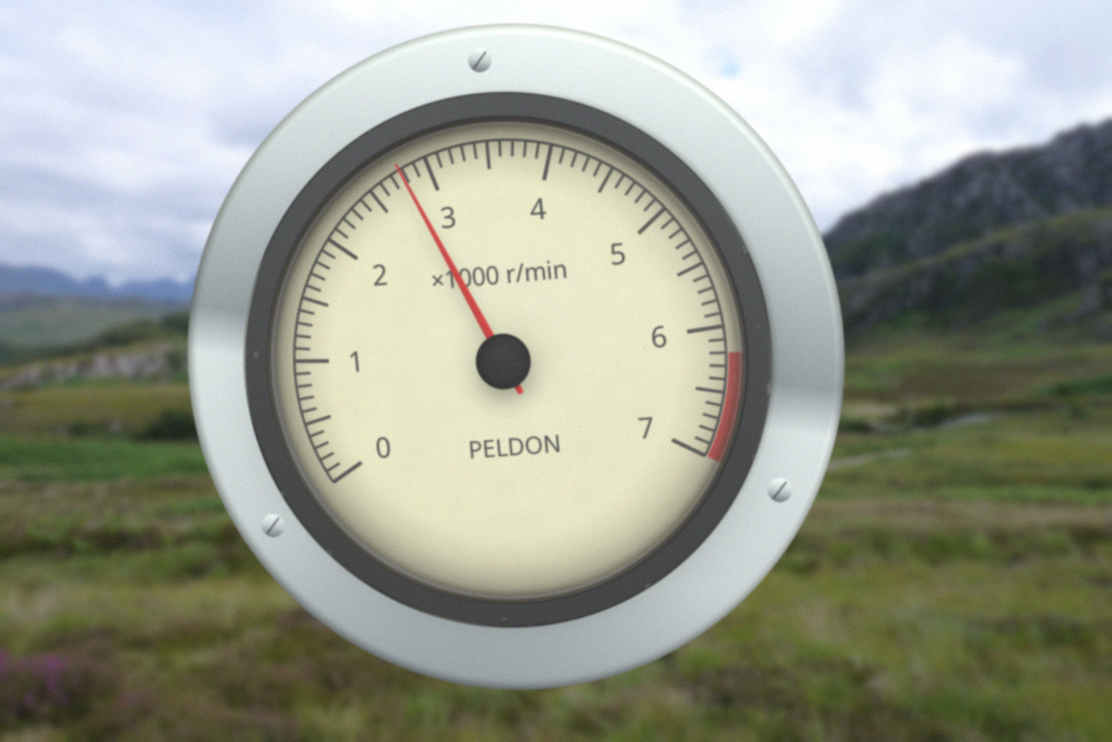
{"value": 2800, "unit": "rpm"}
